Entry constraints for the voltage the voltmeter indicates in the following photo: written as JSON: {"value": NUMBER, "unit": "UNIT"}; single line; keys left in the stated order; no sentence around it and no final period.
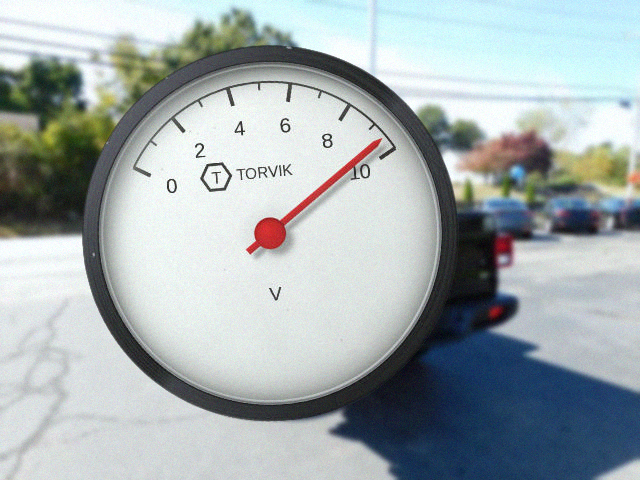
{"value": 9.5, "unit": "V"}
